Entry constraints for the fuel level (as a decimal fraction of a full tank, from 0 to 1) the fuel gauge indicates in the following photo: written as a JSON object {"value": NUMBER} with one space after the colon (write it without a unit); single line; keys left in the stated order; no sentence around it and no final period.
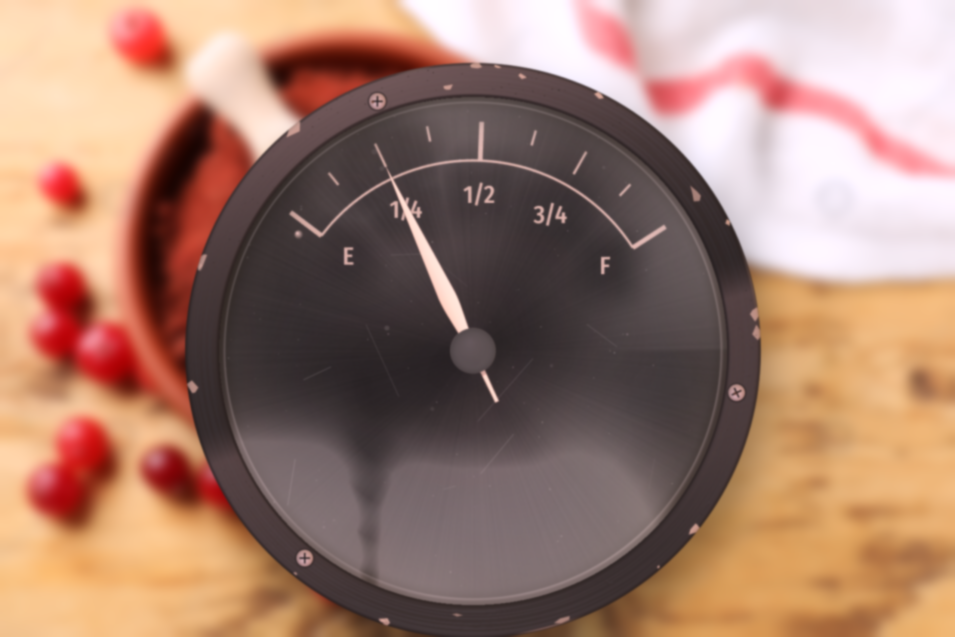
{"value": 0.25}
